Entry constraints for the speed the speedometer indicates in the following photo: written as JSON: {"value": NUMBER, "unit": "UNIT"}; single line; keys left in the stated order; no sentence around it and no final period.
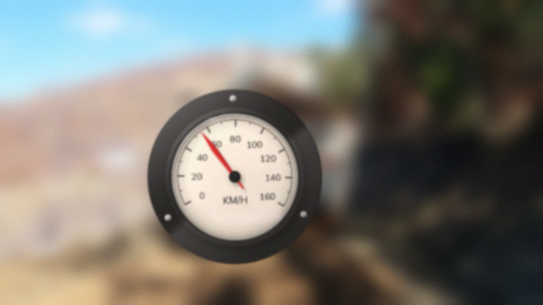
{"value": 55, "unit": "km/h"}
